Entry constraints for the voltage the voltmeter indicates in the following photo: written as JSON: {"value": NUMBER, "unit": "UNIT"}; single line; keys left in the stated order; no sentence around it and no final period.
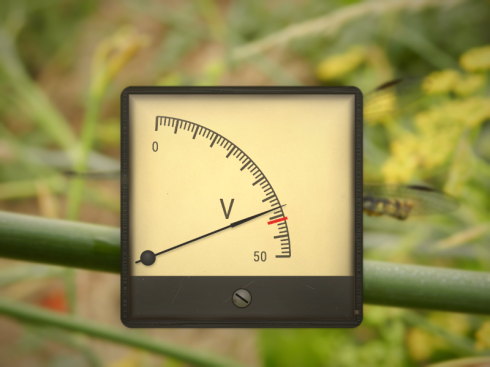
{"value": 38, "unit": "V"}
